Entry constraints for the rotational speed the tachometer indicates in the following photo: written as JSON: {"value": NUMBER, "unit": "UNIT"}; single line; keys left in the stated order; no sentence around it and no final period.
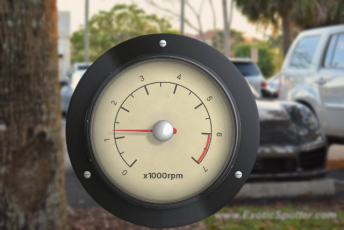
{"value": 1250, "unit": "rpm"}
